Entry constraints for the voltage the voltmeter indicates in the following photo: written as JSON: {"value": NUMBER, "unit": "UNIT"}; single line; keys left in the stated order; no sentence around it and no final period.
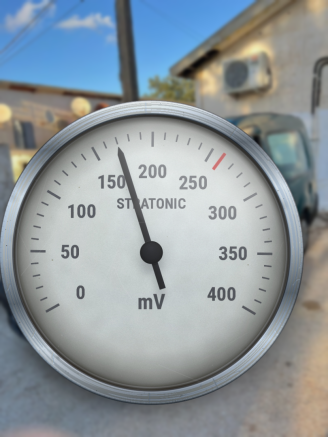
{"value": 170, "unit": "mV"}
